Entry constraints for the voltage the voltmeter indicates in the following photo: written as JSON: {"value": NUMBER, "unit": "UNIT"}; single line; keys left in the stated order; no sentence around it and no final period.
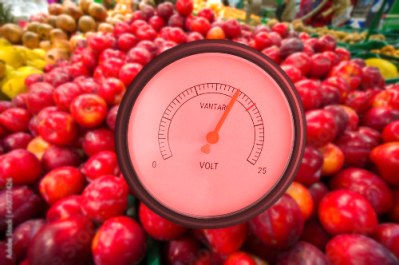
{"value": 15, "unit": "V"}
